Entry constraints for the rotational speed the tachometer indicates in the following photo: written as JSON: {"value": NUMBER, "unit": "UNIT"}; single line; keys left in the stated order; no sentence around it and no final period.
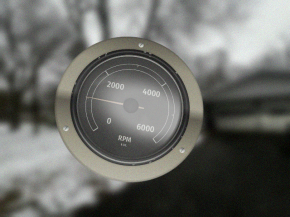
{"value": 1000, "unit": "rpm"}
